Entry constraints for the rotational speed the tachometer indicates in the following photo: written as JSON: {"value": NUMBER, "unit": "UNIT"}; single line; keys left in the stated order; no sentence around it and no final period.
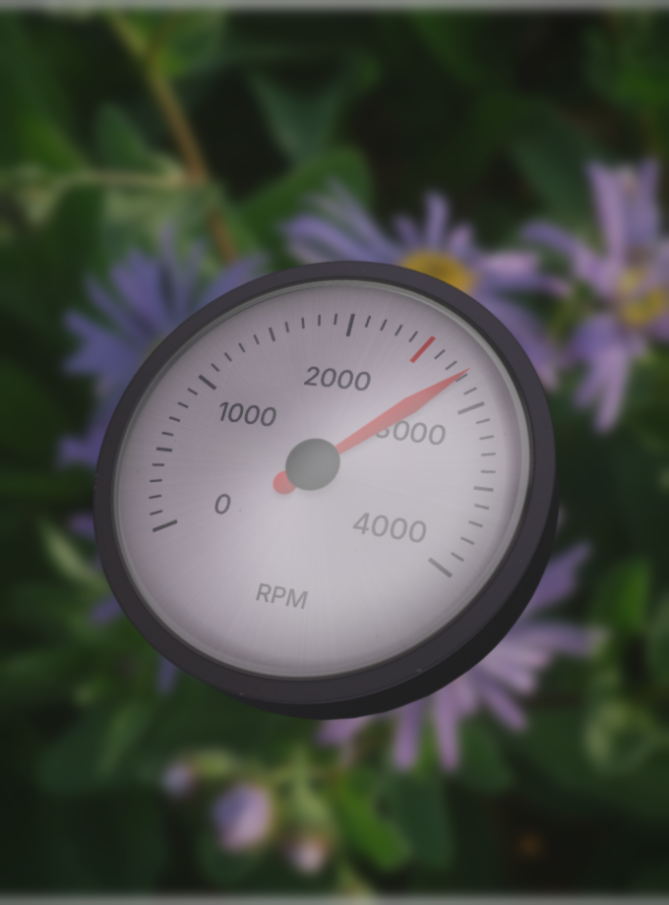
{"value": 2800, "unit": "rpm"}
